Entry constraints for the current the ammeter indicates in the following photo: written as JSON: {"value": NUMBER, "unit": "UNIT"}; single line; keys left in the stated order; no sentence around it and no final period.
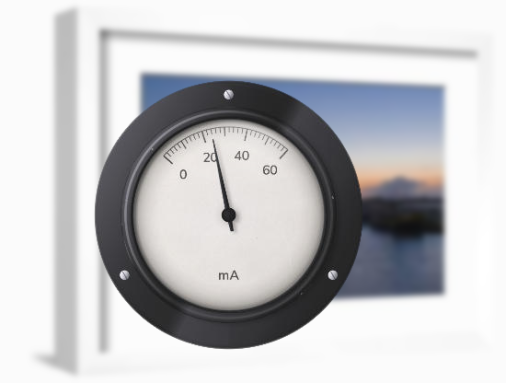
{"value": 24, "unit": "mA"}
